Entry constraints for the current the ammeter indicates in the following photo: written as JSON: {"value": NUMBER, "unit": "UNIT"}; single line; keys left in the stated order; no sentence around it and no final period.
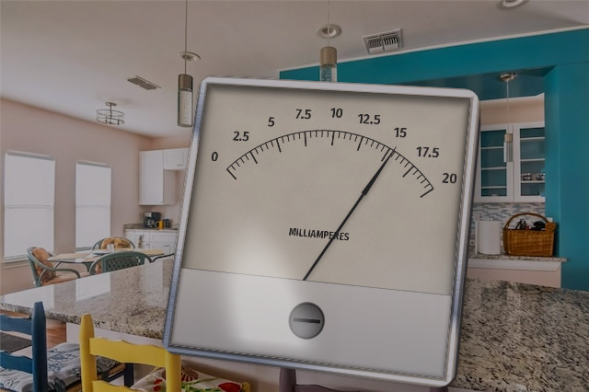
{"value": 15.5, "unit": "mA"}
